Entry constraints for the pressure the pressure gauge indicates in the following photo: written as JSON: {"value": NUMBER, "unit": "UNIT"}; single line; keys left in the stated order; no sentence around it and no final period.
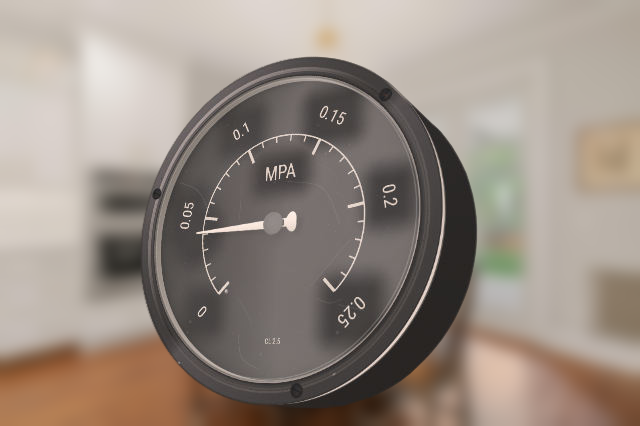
{"value": 0.04, "unit": "MPa"}
